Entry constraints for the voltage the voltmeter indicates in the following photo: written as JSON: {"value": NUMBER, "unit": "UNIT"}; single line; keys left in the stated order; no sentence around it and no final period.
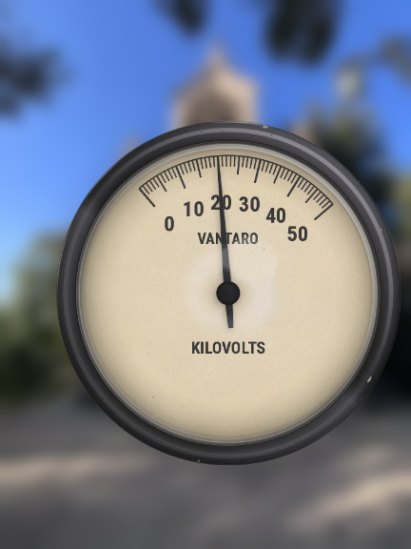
{"value": 20, "unit": "kV"}
